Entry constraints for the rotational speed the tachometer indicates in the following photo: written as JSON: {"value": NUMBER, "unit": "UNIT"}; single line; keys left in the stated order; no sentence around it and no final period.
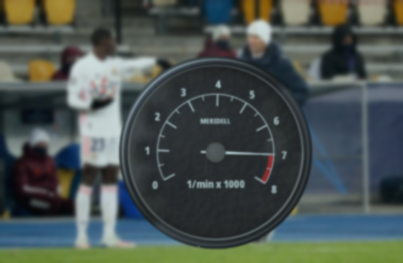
{"value": 7000, "unit": "rpm"}
